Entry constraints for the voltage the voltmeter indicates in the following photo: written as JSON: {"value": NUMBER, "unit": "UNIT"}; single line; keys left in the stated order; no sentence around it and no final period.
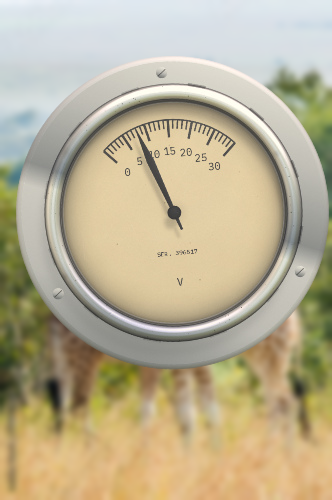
{"value": 8, "unit": "V"}
